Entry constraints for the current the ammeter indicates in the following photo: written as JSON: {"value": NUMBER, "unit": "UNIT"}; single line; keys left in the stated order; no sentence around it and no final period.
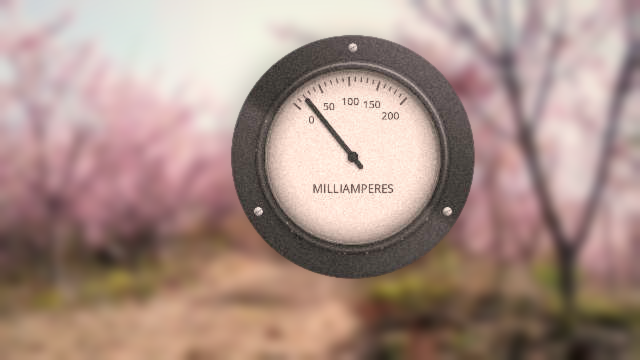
{"value": 20, "unit": "mA"}
